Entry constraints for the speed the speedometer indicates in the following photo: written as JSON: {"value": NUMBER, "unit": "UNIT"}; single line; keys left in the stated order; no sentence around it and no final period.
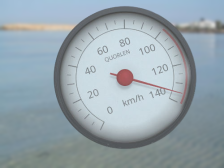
{"value": 135, "unit": "km/h"}
